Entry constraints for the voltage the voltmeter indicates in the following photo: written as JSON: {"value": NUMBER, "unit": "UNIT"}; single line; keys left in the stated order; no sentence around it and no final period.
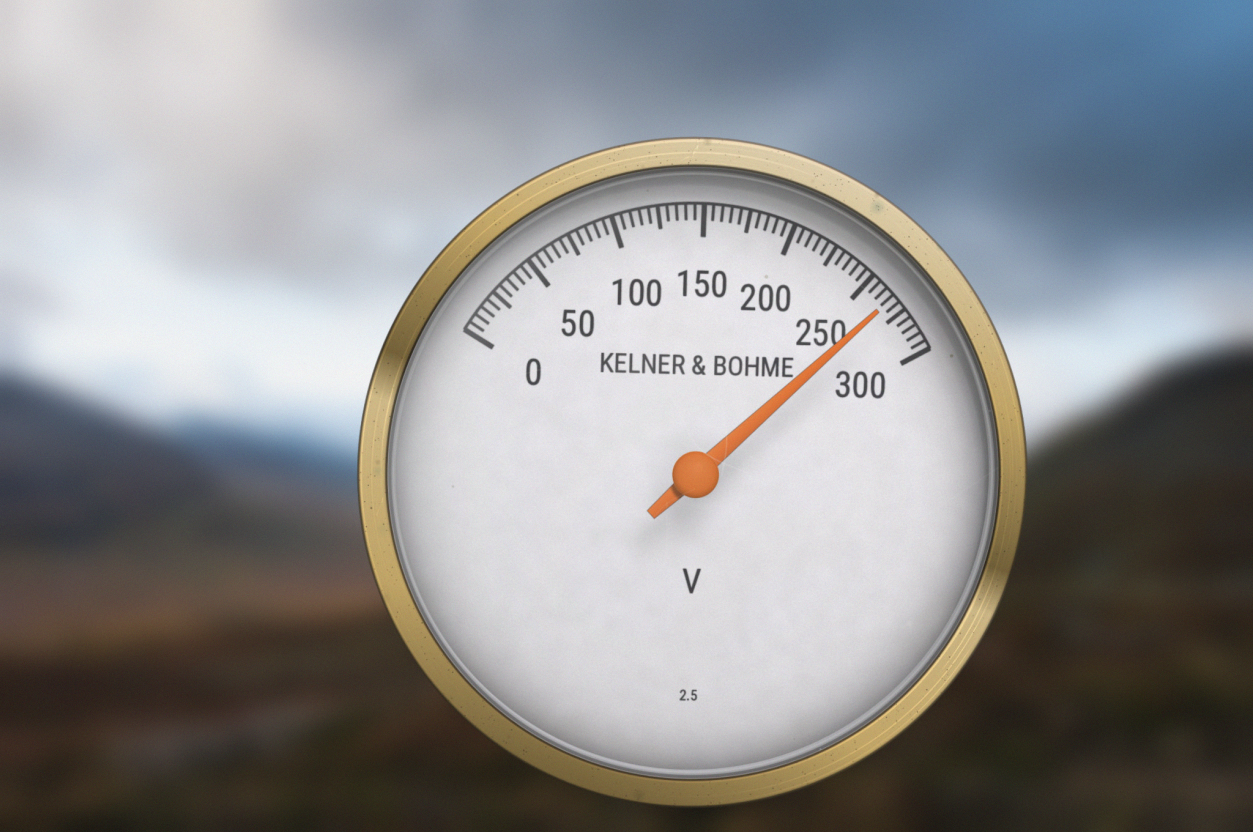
{"value": 265, "unit": "V"}
